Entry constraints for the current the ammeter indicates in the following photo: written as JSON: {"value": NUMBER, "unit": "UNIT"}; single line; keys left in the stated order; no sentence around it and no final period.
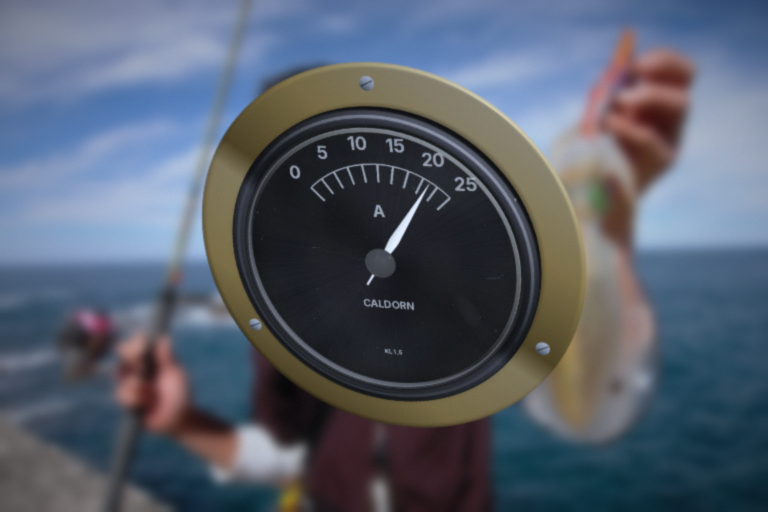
{"value": 21.25, "unit": "A"}
